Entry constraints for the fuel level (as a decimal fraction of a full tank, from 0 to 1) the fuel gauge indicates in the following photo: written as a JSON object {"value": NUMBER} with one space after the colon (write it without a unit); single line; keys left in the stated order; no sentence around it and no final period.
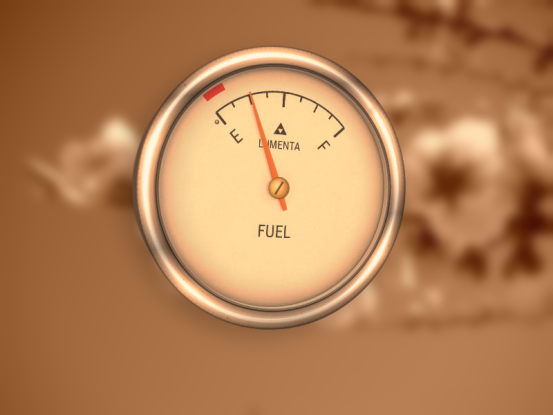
{"value": 0.25}
